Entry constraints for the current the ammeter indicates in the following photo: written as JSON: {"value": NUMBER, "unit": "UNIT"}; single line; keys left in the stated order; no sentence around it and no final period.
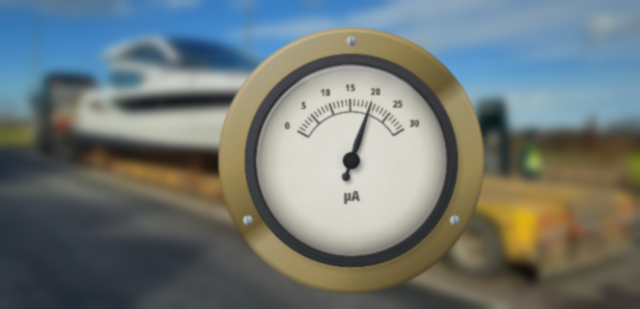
{"value": 20, "unit": "µA"}
